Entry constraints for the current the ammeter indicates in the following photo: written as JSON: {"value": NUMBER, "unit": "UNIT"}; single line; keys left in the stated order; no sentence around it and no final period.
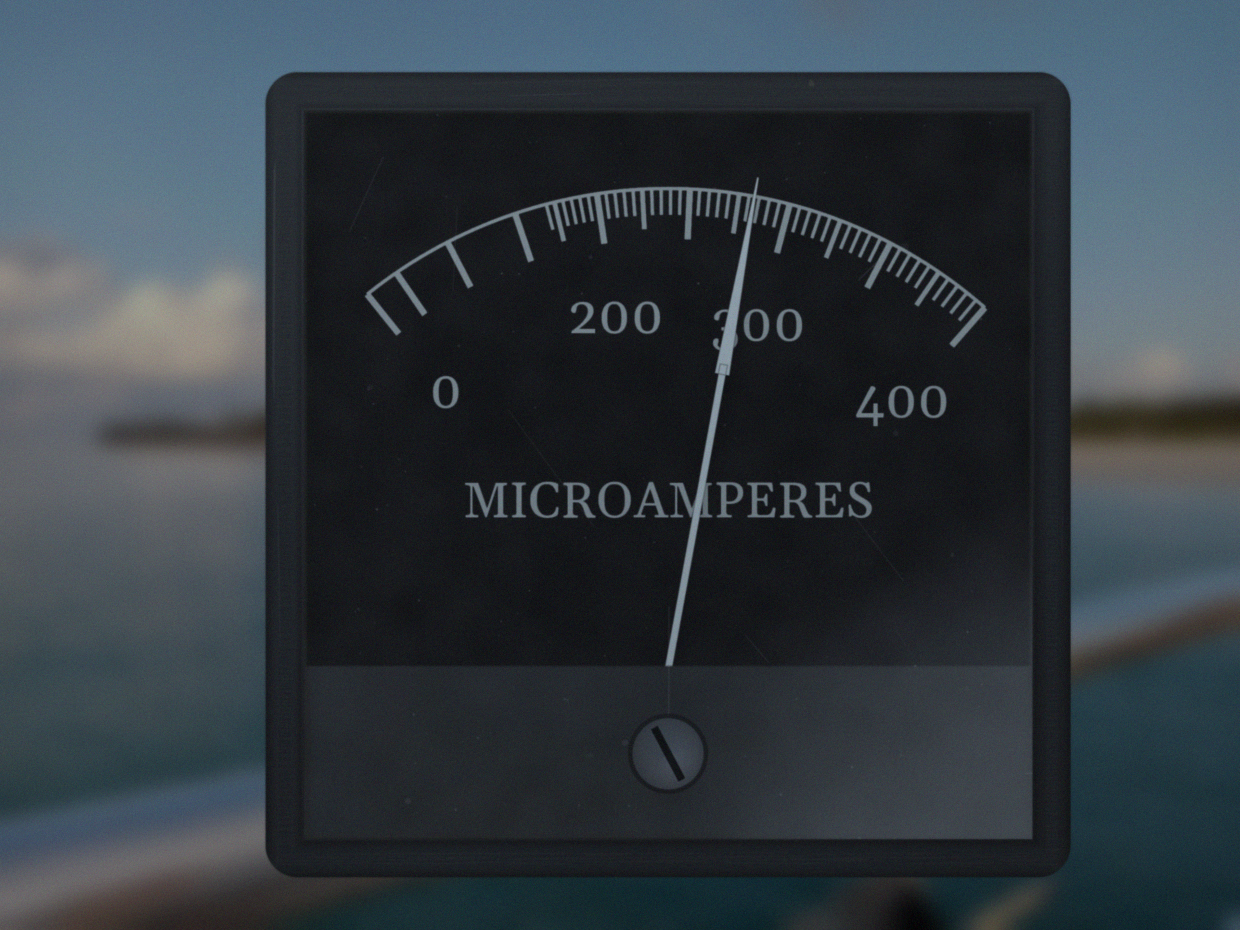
{"value": 282.5, "unit": "µA"}
